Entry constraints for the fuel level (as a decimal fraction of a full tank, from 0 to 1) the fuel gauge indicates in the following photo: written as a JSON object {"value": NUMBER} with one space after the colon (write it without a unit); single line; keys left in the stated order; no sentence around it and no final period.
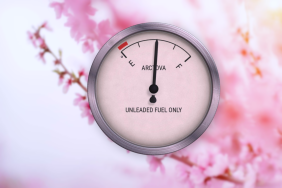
{"value": 0.5}
